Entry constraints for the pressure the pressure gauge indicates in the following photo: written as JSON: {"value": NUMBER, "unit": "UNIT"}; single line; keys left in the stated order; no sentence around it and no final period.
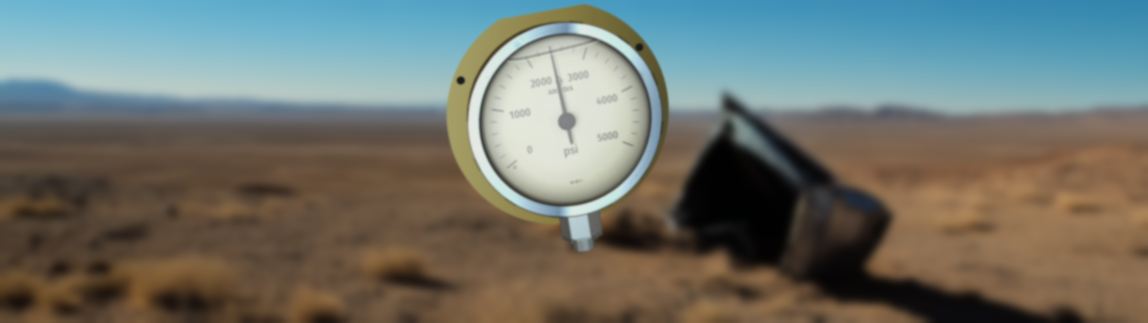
{"value": 2400, "unit": "psi"}
